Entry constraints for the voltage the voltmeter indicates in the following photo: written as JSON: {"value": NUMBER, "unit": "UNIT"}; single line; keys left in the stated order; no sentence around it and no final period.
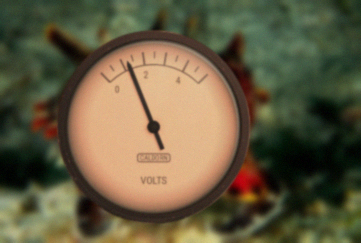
{"value": 1.25, "unit": "V"}
